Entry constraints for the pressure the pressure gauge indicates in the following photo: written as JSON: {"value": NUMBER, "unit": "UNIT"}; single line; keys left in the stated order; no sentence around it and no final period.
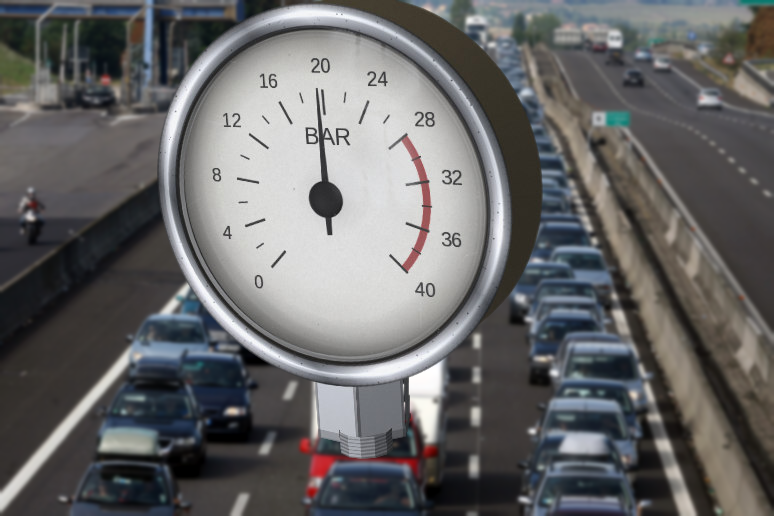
{"value": 20, "unit": "bar"}
